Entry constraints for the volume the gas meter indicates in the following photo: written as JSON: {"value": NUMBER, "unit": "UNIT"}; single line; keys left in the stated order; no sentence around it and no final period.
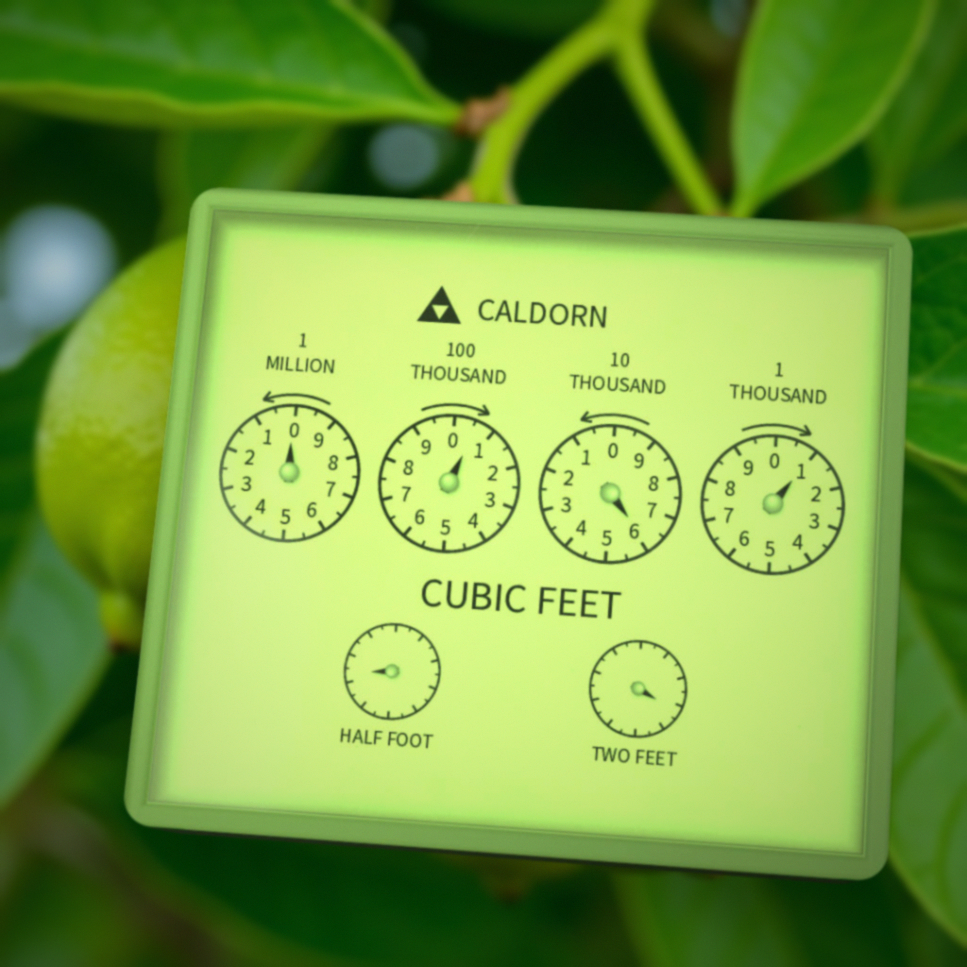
{"value": 6100, "unit": "ft³"}
